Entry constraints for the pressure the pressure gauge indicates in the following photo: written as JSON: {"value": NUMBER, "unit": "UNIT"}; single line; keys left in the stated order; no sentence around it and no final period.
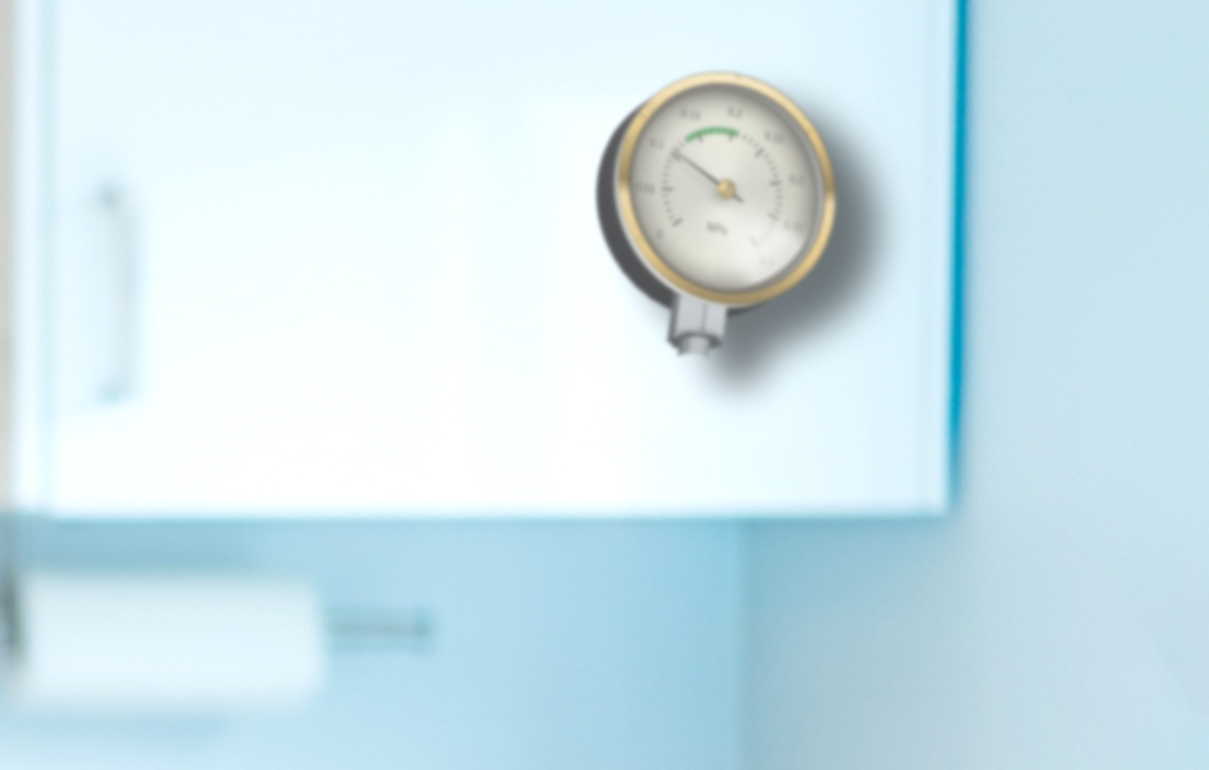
{"value": 0.1, "unit": "MPa"}
